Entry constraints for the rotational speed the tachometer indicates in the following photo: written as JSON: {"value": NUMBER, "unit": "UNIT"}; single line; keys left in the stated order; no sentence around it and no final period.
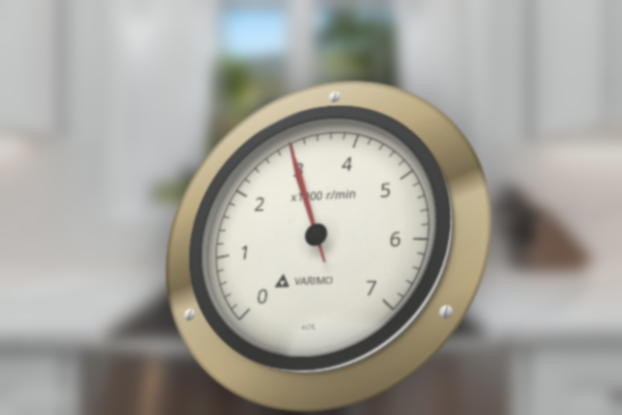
{"value": 3000, "unit": "rpm"}
